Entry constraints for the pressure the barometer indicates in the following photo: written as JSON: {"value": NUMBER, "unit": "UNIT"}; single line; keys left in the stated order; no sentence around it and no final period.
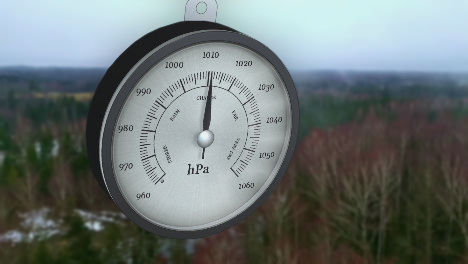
{"value": 1010, "unit": "hPa"}
